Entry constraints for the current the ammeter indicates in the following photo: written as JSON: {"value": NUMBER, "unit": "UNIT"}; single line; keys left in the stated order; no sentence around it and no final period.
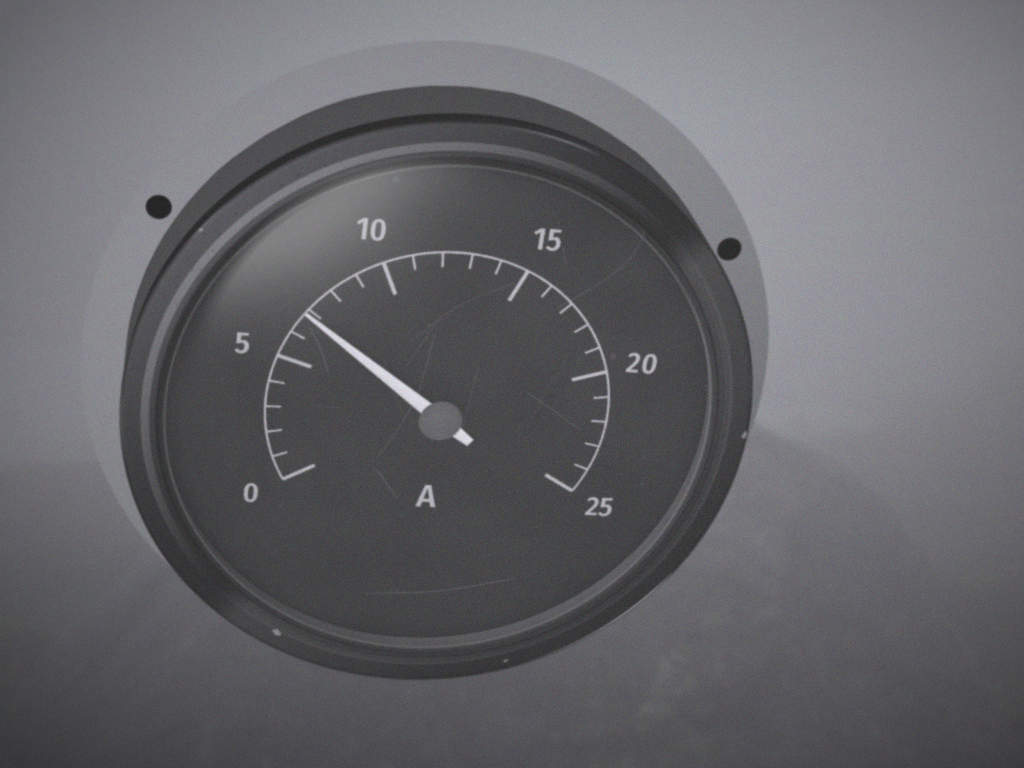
{"value": 7, "unit": "A"}
